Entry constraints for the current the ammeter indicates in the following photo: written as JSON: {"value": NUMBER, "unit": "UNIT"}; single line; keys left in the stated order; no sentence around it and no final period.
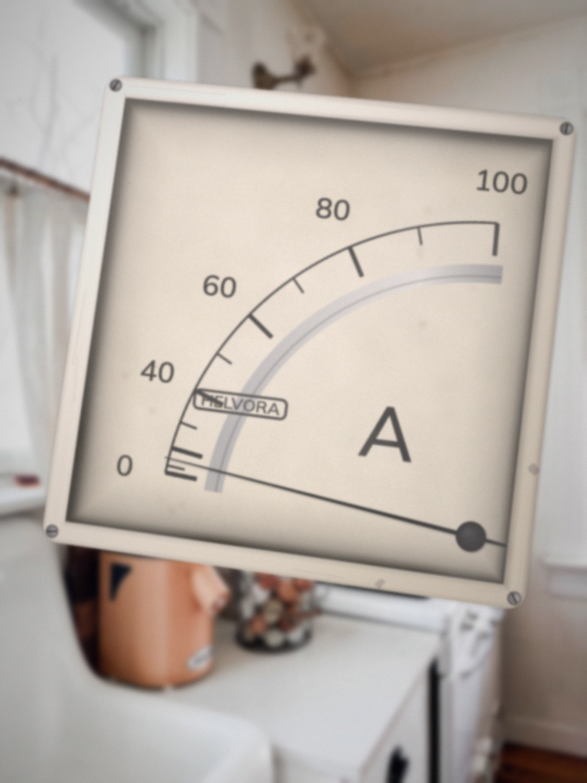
{"value": 15, "unit": "A"}
